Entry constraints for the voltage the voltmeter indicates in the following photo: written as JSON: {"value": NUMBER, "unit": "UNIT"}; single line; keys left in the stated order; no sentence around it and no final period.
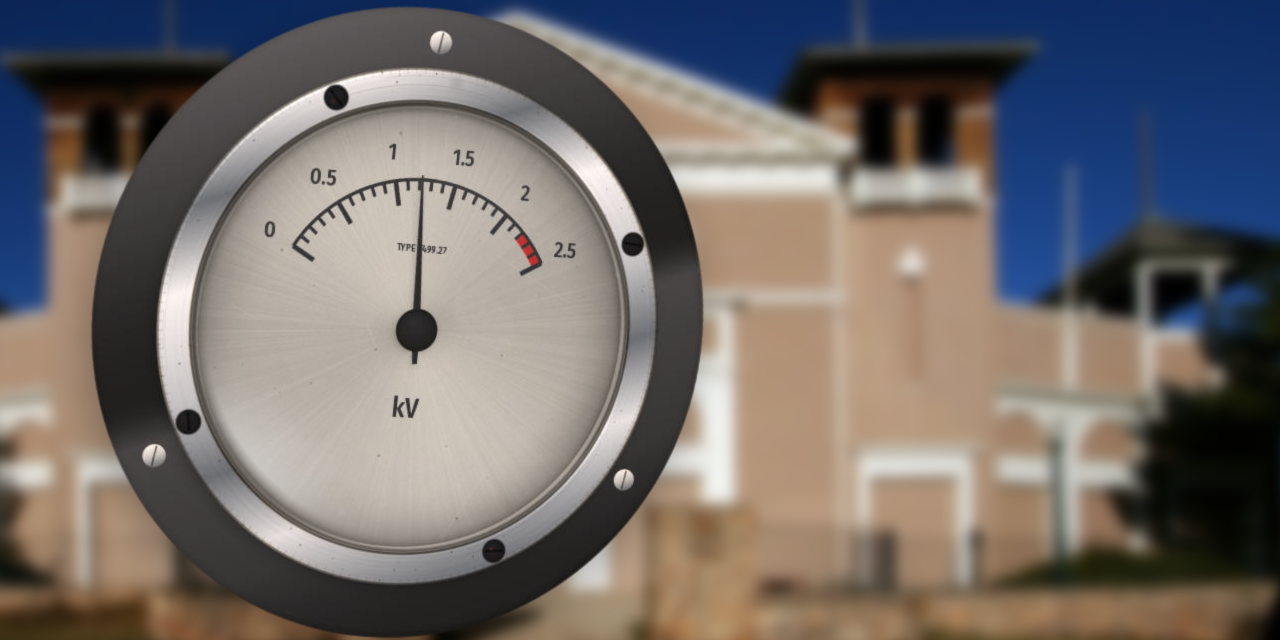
{"value": 1.2, "unit": "kV"}
